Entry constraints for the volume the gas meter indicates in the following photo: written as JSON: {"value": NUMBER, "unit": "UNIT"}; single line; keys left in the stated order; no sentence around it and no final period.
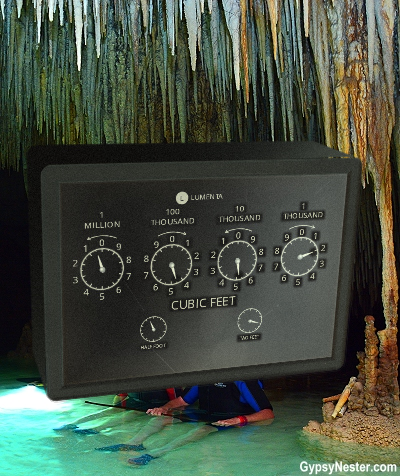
{"value": 45200, "unit": "ft³"}
